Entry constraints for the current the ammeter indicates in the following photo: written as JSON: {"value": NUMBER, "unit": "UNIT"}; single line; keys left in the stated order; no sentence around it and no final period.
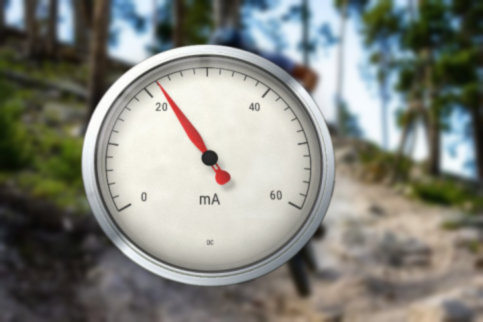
{"value": 22, "unit": "mA"}
